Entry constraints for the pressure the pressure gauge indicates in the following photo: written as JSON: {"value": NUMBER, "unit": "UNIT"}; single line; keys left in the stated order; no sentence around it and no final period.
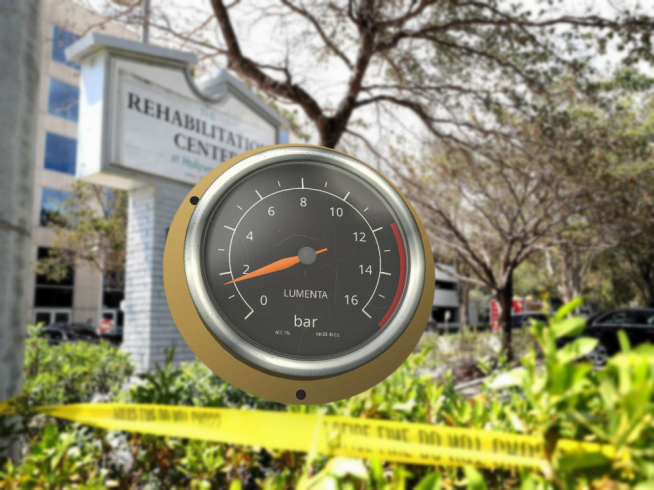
{"value": 1.5, "unit": "bar"}
